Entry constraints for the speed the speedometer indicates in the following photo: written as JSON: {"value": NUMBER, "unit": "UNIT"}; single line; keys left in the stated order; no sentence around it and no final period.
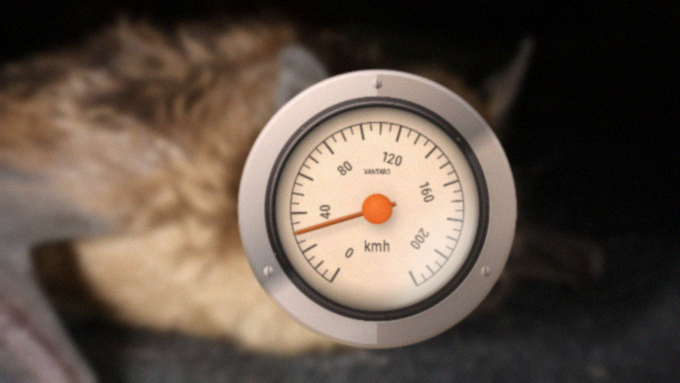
{"value": 30, "unit": "km/h"}
